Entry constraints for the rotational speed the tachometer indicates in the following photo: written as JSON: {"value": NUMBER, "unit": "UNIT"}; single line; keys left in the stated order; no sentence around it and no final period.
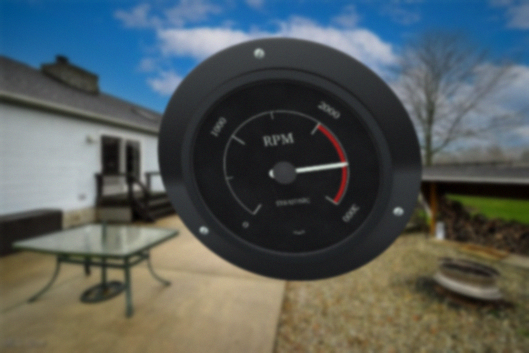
{"value": 2500, "unit": "rpm"}
